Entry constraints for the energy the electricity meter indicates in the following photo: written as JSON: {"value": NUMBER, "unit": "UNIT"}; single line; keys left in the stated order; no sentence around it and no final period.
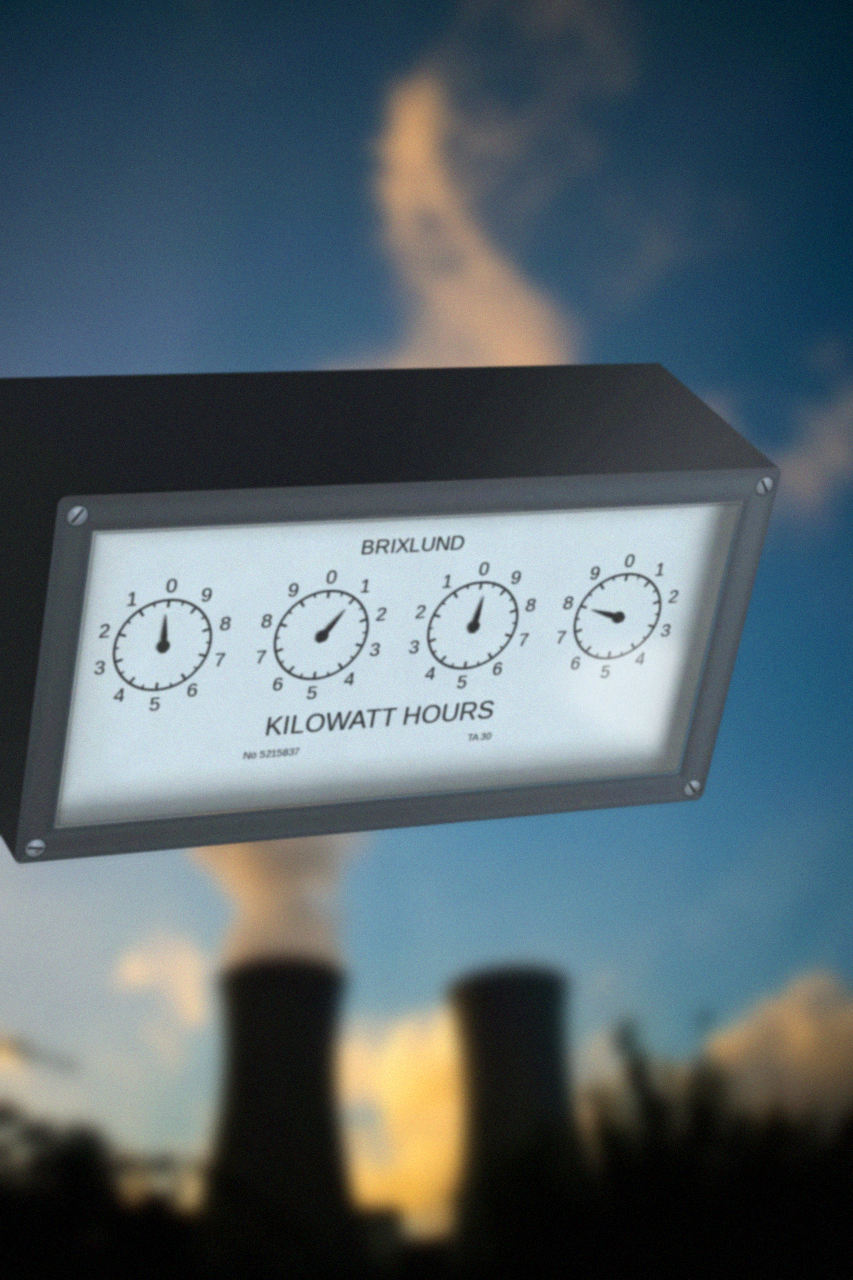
{"value": 98, "unit": "kWh"}
